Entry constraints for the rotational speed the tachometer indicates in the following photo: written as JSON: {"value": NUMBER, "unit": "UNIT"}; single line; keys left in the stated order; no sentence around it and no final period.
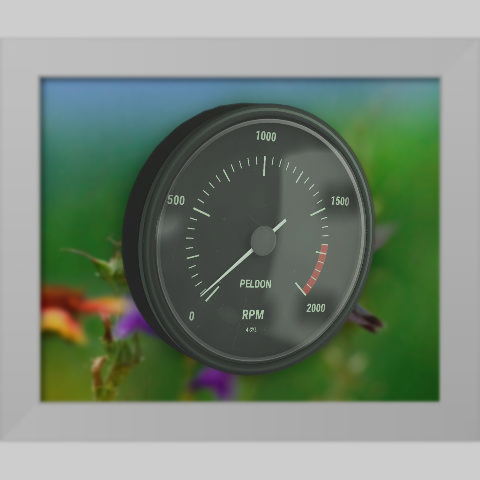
{"value": 50, "unit": "rpm"}
